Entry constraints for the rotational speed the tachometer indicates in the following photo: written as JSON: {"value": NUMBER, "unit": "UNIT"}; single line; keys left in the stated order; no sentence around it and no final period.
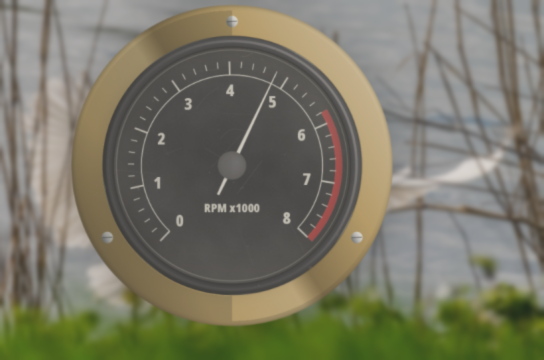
{"value": 4800, "unit": "rpm"}
